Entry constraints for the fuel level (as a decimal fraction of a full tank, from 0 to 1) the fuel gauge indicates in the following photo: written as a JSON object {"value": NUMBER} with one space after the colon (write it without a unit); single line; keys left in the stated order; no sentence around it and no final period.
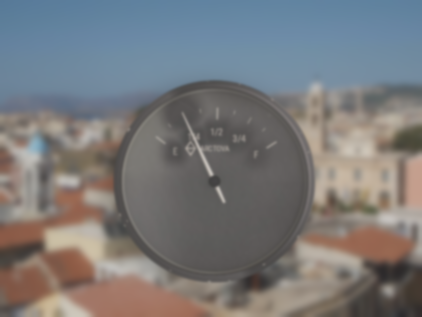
{"value": 0.25}
